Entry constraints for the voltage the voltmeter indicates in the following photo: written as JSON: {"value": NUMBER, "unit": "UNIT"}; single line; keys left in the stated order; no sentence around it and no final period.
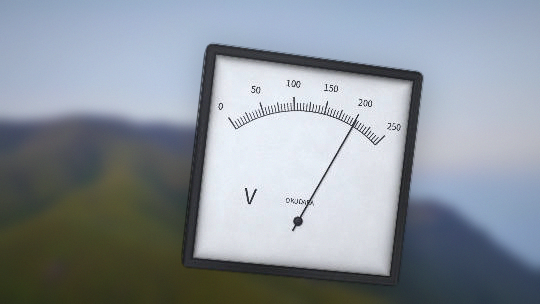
{"value": 200, "unit": "V"}
